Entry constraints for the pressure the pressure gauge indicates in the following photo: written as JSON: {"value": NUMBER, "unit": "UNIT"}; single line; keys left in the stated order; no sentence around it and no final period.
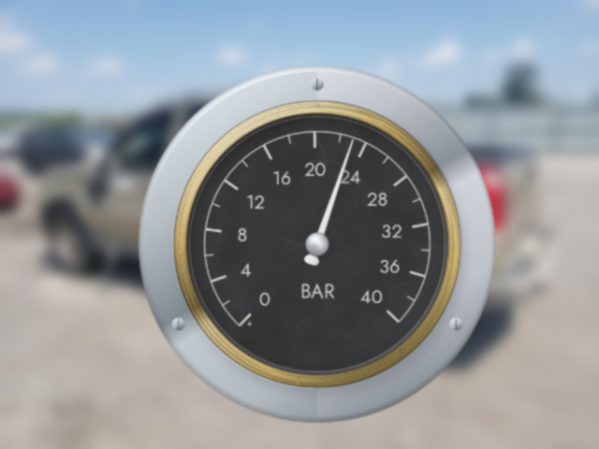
{"value": 23, "unit": "bar"}
